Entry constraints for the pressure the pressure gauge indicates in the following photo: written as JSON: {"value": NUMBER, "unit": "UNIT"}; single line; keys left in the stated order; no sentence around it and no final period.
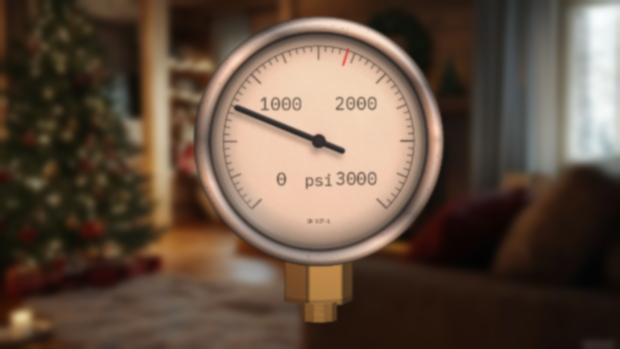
{"value": 750, "unit": "psi"}
